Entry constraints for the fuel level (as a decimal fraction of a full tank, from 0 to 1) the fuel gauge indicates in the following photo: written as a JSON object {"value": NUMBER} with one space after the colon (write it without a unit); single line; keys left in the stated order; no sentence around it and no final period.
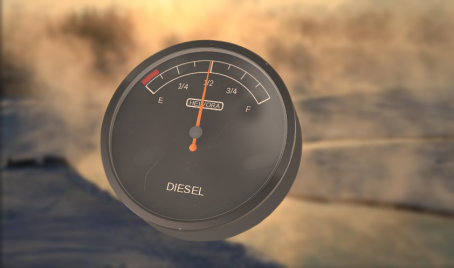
{"value": 0.5}
